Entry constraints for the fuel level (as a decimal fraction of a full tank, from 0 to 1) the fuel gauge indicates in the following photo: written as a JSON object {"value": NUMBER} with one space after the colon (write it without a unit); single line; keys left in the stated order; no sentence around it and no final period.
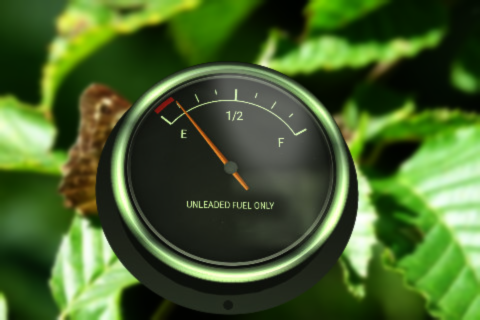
{"value": 0.125}
